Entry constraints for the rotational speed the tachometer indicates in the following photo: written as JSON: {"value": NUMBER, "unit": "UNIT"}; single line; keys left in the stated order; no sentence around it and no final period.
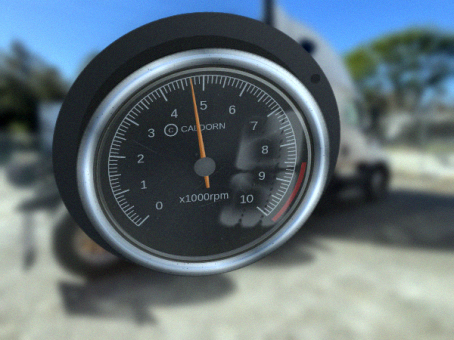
{"value": 4700, "unit": "rpm"}
